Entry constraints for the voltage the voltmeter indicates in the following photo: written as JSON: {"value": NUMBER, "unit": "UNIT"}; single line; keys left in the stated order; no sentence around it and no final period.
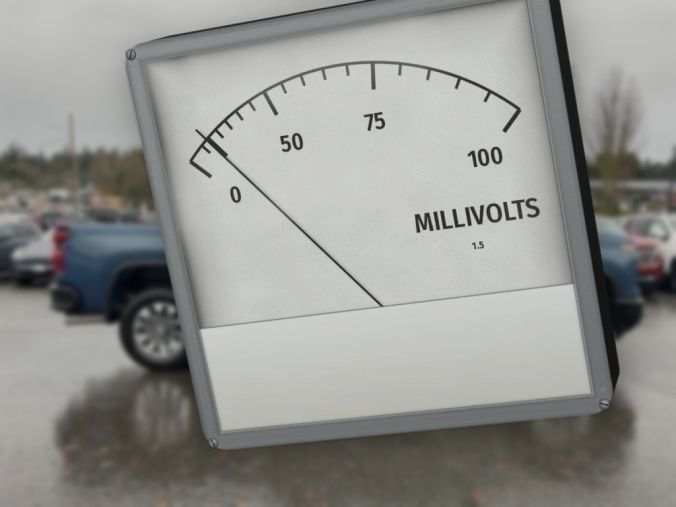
{"value": 25, "unit": "mV"}
